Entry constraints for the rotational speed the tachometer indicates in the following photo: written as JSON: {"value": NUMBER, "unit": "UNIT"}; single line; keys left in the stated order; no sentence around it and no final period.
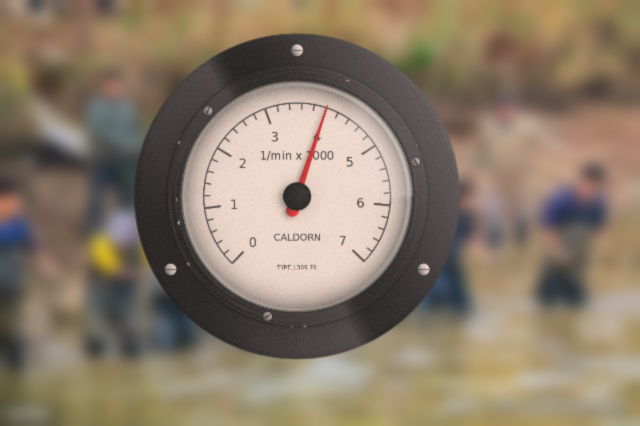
{"value": 4000, "unit": "rpm"}
